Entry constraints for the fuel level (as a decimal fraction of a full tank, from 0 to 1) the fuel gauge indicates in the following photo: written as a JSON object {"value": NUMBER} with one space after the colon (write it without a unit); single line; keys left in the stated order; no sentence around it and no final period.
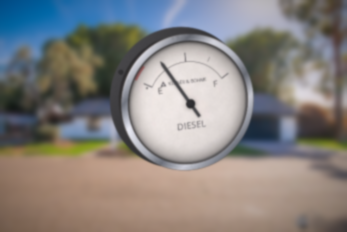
{"value": 0.25}
